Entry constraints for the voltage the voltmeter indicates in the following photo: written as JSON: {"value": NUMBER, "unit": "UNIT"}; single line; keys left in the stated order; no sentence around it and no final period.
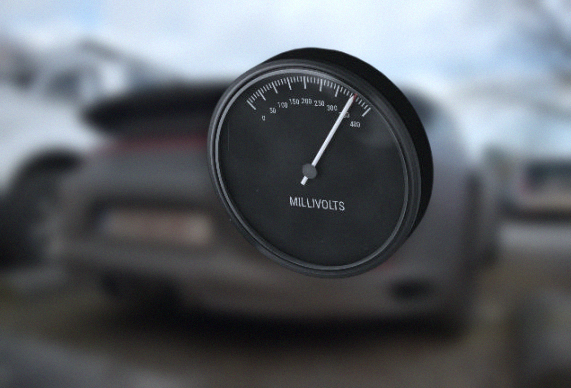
{"value": 350, "unit": "mV"}
